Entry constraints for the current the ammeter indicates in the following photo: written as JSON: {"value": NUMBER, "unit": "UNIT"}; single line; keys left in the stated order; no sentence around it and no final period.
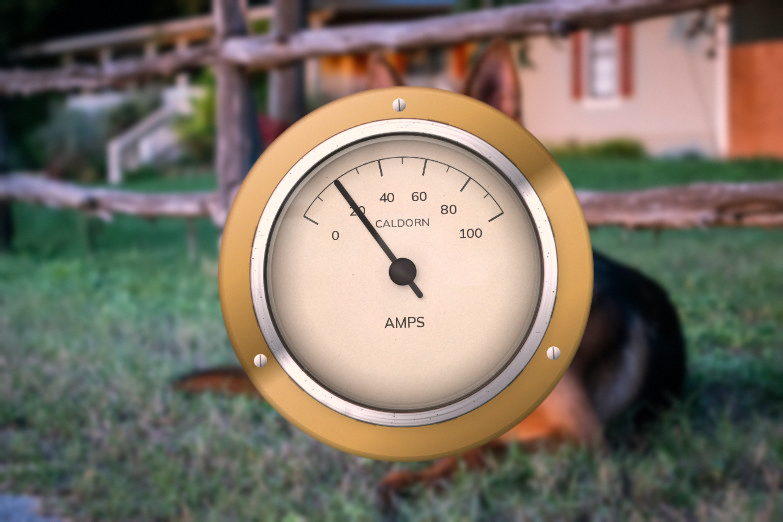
{"value": 20, "unit": "A"}
